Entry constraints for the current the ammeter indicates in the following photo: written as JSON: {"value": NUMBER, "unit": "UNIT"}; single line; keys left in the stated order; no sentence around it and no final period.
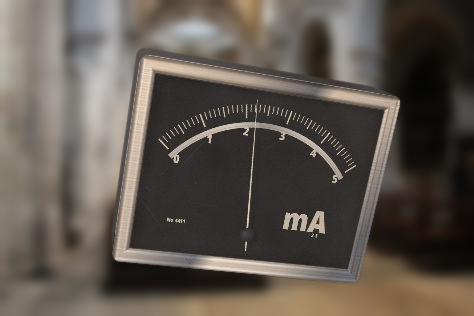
{"value": 2.2, "unit": "mA"}
